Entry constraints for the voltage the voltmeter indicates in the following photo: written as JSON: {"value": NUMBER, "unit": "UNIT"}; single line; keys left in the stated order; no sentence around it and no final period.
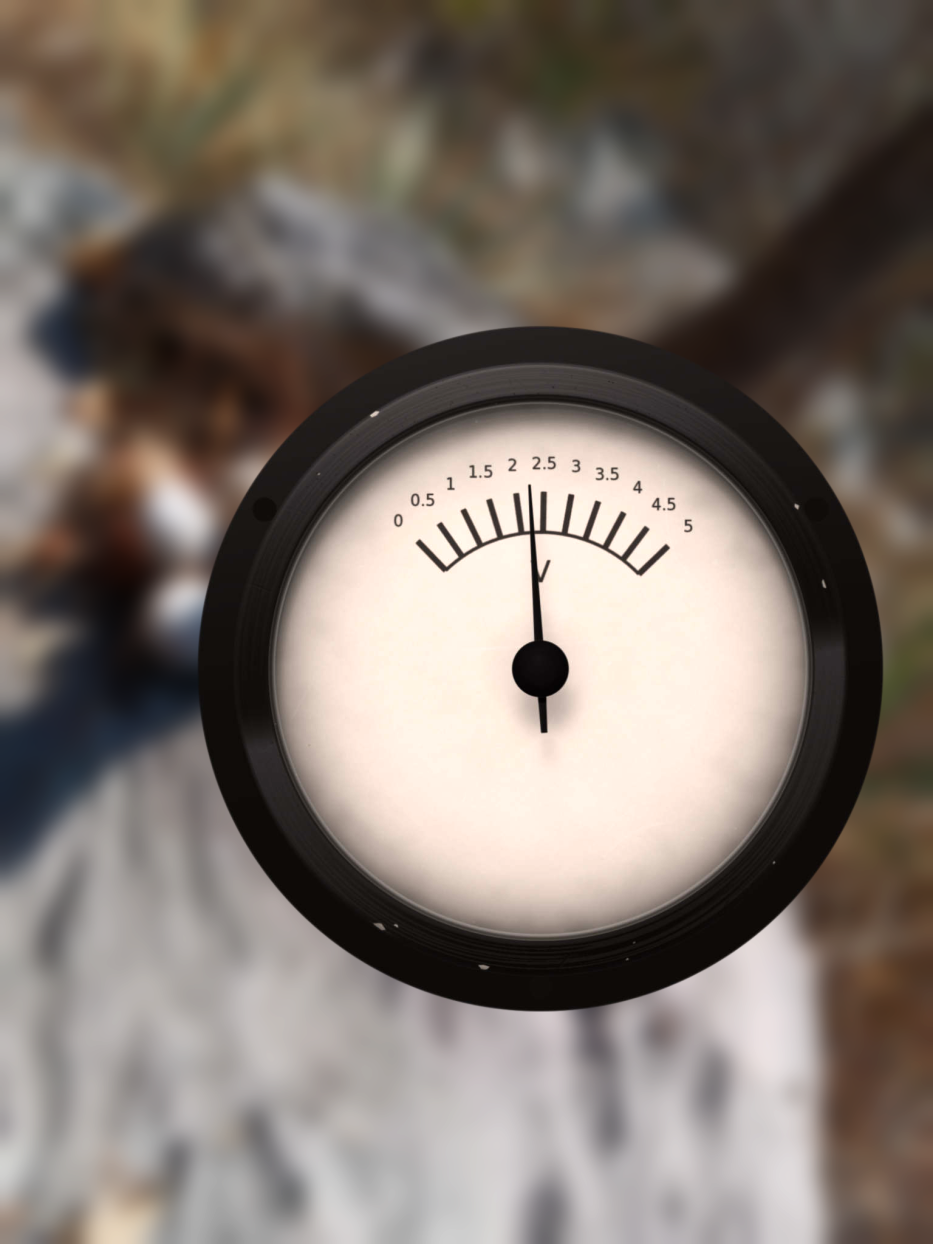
{"value": 2.25, "unit": "V"}
